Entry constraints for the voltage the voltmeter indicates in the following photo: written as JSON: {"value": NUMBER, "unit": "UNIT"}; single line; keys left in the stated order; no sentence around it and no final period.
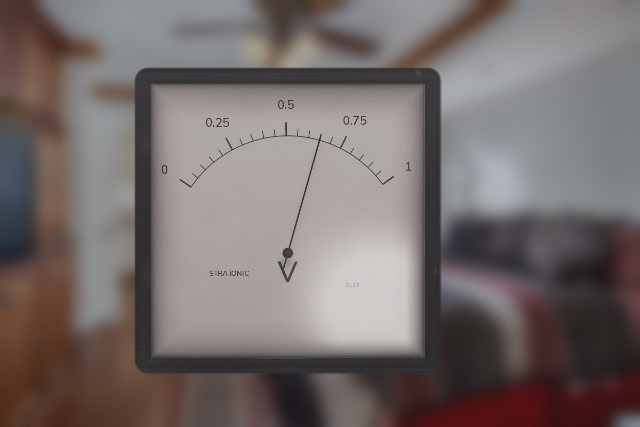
{"value": 0.65, "unit": "V"}
